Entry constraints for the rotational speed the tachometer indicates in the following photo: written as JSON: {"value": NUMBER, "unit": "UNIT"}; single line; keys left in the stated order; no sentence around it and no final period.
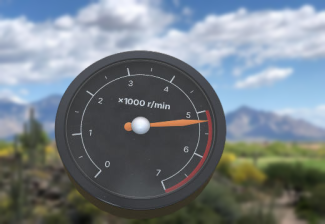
{"value": 5250, "unit": "rpm"}
